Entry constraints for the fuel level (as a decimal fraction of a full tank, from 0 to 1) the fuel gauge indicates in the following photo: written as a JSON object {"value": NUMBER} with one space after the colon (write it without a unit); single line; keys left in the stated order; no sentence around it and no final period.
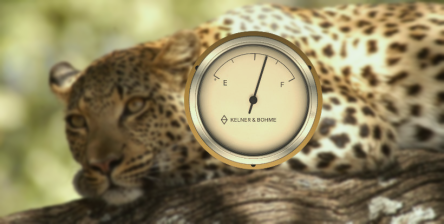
{"value": 0.625}
